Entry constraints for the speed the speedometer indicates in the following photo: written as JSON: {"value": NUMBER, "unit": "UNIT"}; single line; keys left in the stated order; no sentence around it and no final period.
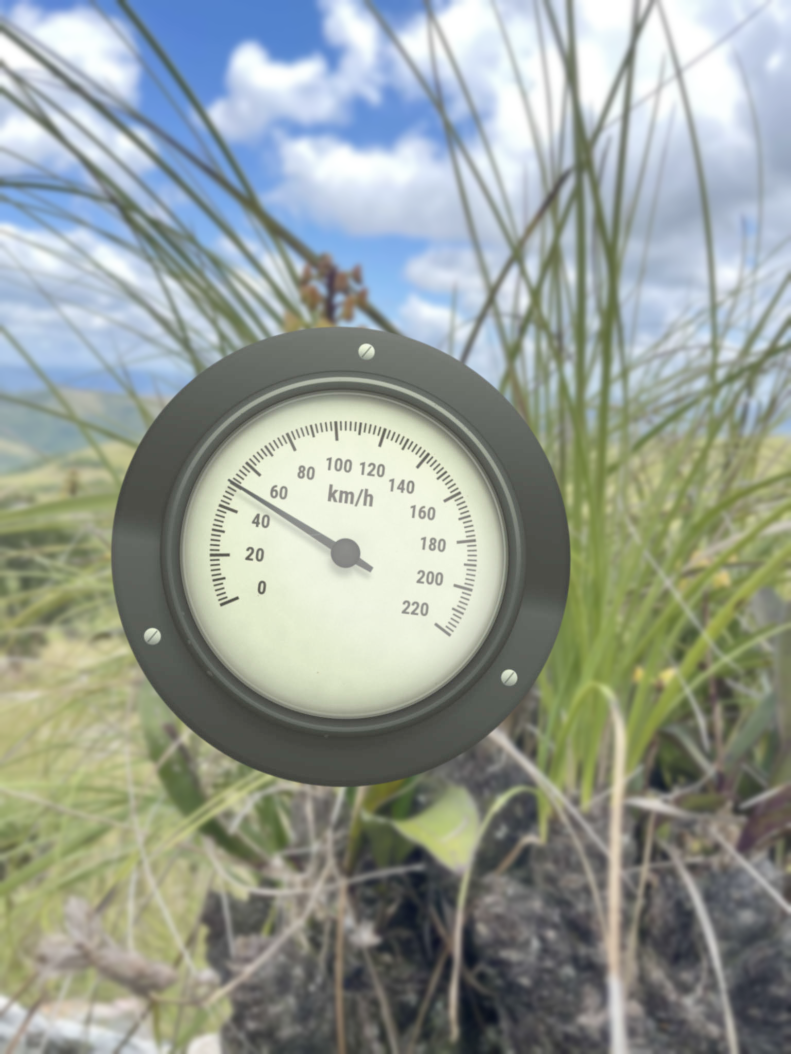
{"value": 50, "unit": "km/h"}
